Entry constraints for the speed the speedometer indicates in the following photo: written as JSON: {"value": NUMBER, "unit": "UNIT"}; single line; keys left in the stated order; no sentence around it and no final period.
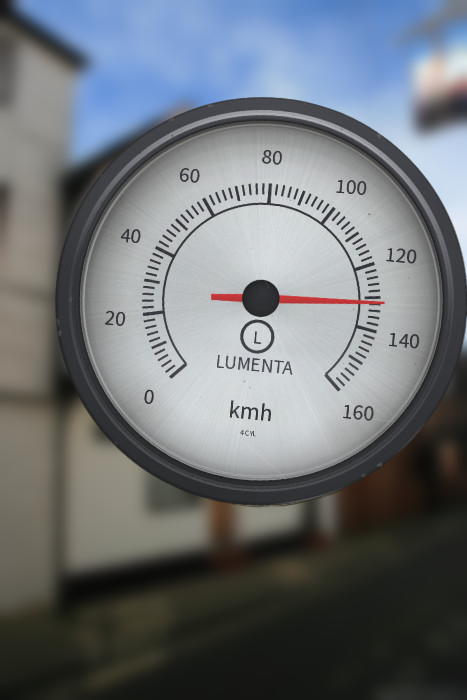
{"value": 132, "unit": "km/h"}
